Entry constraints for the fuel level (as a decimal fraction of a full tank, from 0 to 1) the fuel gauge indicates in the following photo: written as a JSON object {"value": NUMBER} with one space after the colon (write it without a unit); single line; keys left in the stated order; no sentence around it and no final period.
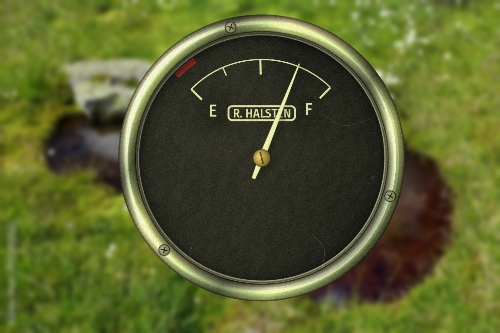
{"value": 0.75}
